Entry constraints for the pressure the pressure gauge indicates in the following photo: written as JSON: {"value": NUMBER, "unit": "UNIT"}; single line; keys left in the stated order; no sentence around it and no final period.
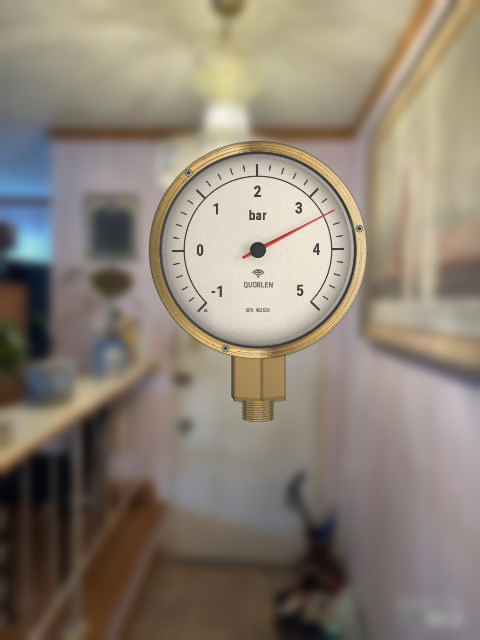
{"value": 3.4, "unit": "bar"}
